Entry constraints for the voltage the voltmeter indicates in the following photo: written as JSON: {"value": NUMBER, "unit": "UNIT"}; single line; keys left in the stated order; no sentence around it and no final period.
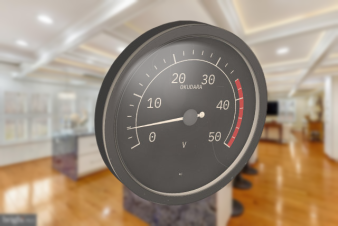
{"value": 4, "unit": "V"}
